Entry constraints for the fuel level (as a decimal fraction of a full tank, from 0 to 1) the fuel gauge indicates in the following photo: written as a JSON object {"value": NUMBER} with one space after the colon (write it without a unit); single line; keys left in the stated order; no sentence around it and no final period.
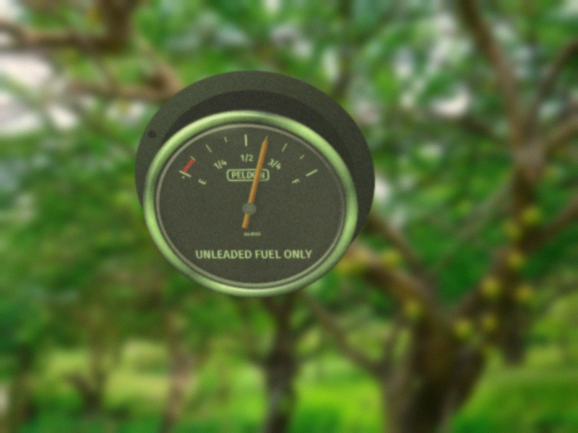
{"value": 0.625}
